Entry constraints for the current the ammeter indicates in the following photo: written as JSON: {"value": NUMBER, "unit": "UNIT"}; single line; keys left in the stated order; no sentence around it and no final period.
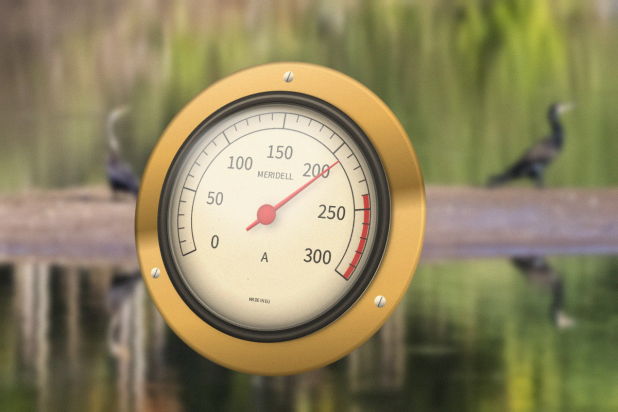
{"value": 210, "unit": "A"}
